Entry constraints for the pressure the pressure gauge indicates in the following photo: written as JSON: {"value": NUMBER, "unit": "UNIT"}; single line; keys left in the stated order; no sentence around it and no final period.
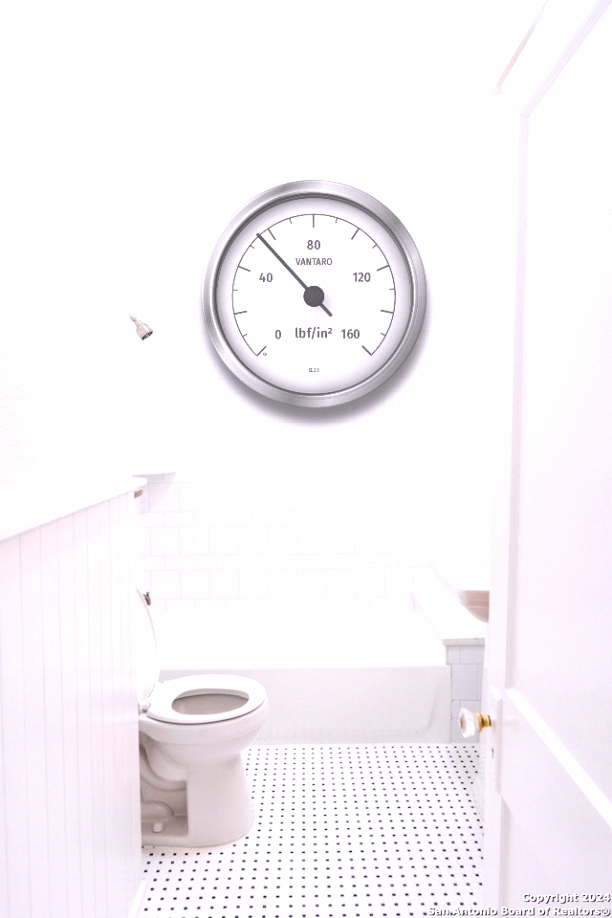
{"value": 55, "unit": "psi"}
